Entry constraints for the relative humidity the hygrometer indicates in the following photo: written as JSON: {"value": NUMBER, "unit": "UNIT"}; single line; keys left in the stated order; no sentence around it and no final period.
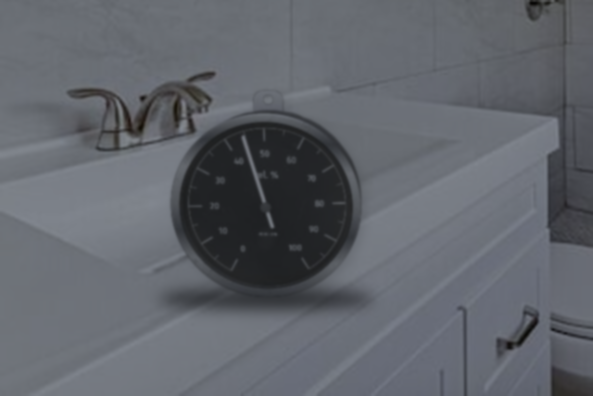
{"value": 45, "unit": "%"}
